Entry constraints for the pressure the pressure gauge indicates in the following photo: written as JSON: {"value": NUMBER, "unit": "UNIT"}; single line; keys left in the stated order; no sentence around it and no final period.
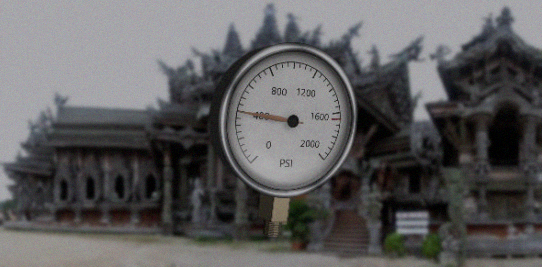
{"value": 400, "unit": "psi"}
